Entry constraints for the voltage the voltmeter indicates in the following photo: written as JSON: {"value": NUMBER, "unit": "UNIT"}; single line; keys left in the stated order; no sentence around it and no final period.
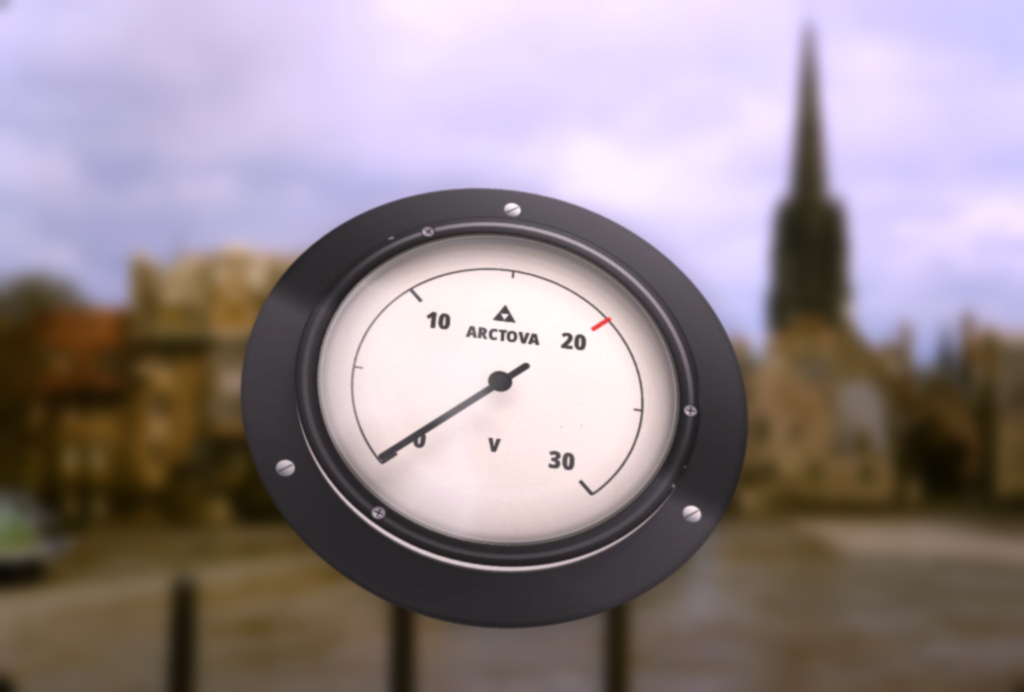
{"value": 0, "unit": "V"}
